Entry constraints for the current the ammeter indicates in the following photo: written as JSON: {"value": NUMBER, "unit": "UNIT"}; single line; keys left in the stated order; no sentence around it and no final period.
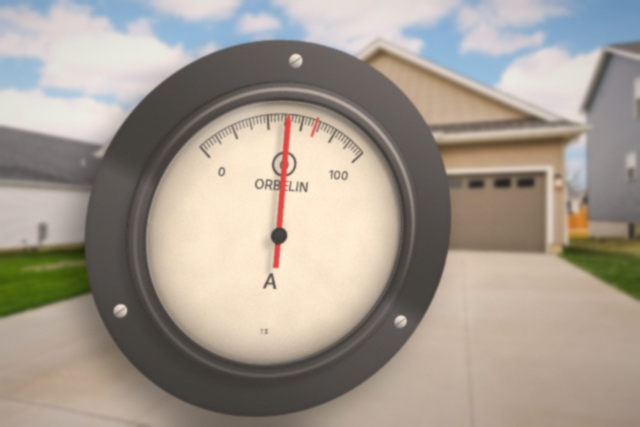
{"value": 50, "unit": "A"}
